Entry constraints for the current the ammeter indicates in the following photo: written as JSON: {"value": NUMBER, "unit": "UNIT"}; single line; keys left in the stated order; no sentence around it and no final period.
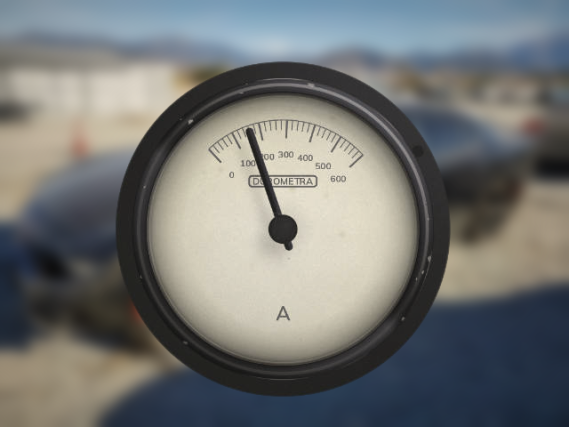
{"value": 160, "unit": "A"}
